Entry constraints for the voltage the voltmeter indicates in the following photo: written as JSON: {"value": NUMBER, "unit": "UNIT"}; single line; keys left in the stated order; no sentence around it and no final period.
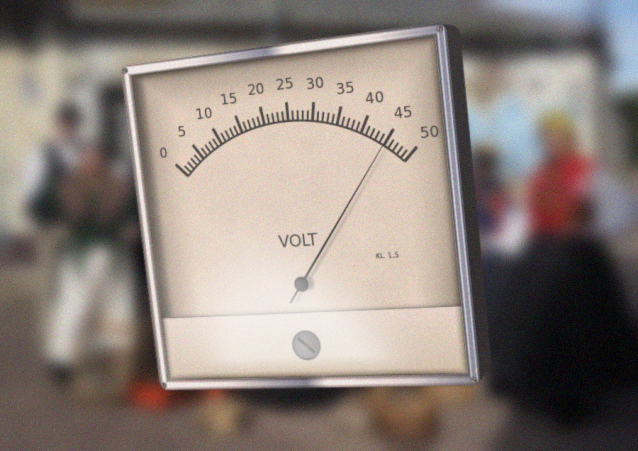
{"value": 45, "unit": "V"}
